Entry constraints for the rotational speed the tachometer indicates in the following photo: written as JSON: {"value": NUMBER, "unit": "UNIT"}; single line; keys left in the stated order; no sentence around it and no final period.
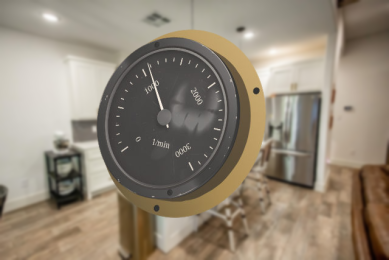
{"value": 1100, "unit": "rpm"}
